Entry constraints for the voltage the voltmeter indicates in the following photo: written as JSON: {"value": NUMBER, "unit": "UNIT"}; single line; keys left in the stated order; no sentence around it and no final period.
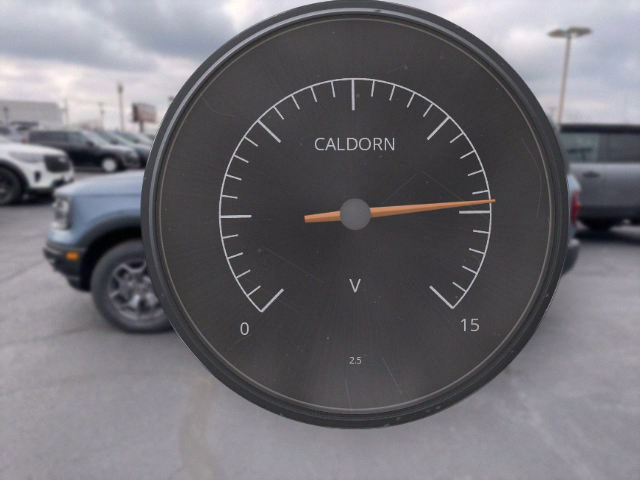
{"value": 12.25, "unit": "V"}
